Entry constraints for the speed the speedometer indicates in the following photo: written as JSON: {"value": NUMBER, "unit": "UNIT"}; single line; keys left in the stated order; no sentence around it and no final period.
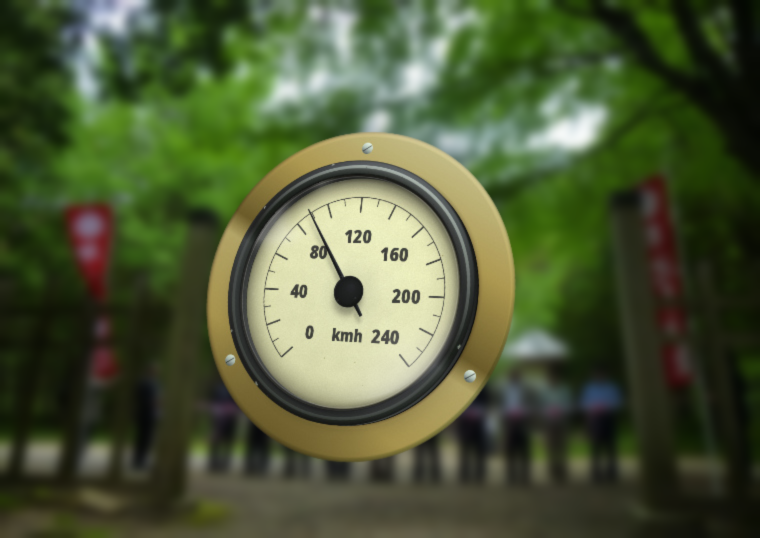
{"value": 90, "unit": "km/h"}
